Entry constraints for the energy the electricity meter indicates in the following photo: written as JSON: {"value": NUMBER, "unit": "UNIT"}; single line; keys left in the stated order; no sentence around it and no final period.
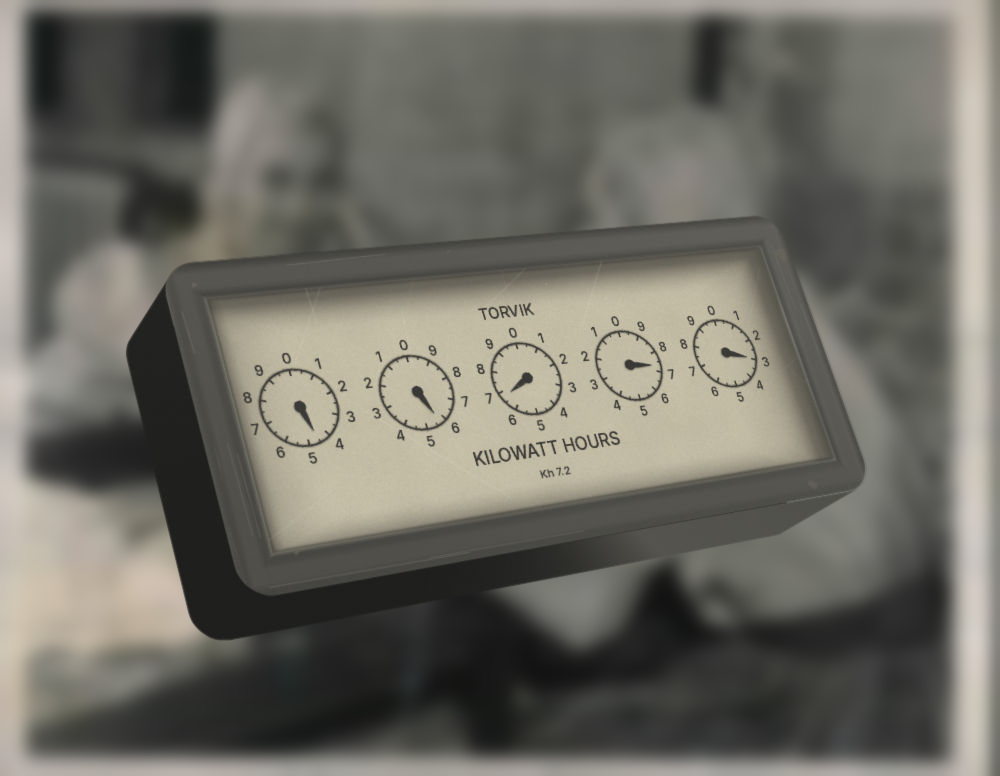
{"value": 45673, "unit": "kWh"}
